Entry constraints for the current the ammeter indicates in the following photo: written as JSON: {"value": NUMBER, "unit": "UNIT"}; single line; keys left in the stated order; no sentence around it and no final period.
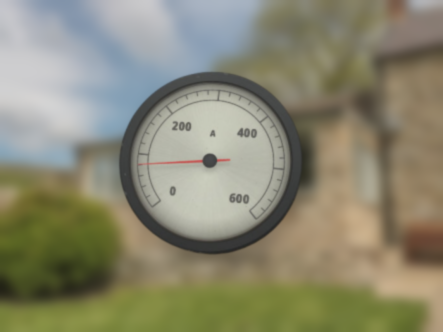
{"value": 80, "unit": "A"}
